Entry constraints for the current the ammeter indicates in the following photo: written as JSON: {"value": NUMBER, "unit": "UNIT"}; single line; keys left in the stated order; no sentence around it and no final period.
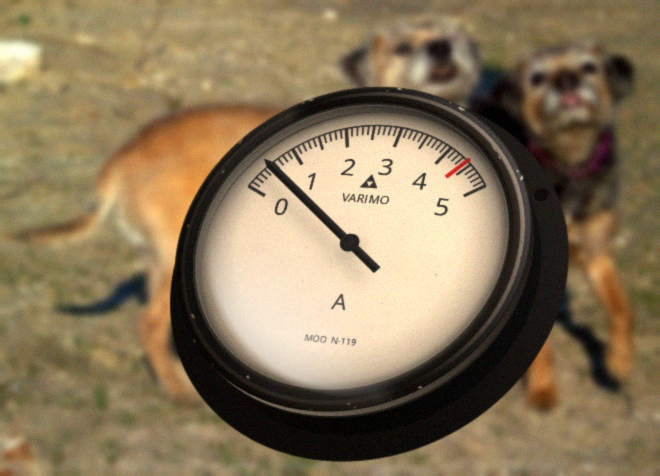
{"value": 0.5, "unit": "A"}
